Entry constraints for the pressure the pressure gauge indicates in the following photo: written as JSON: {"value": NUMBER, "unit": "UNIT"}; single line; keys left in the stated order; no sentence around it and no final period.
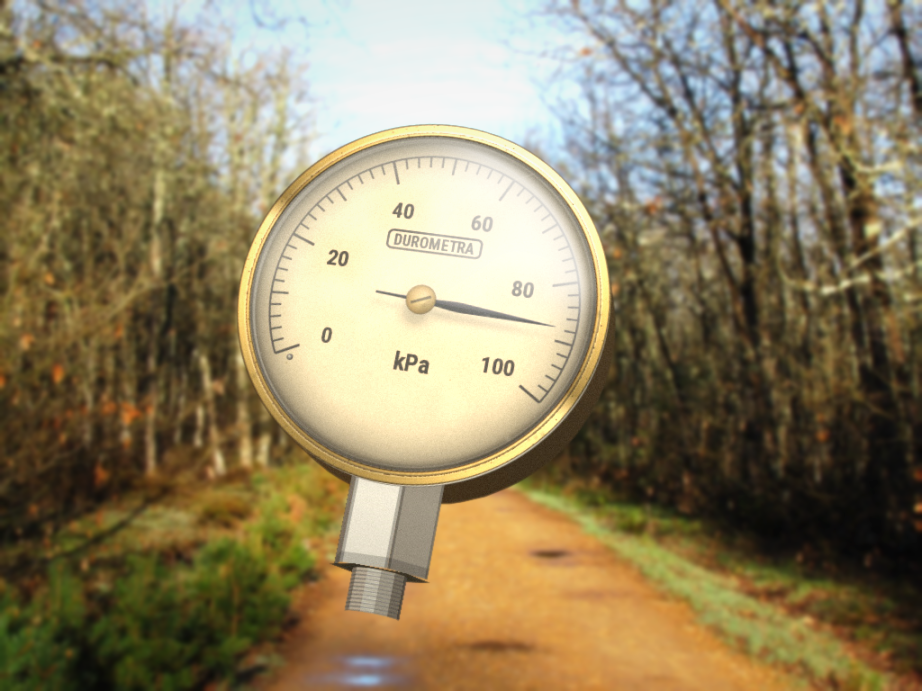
{"value": 88, "unit": "kPa"}
